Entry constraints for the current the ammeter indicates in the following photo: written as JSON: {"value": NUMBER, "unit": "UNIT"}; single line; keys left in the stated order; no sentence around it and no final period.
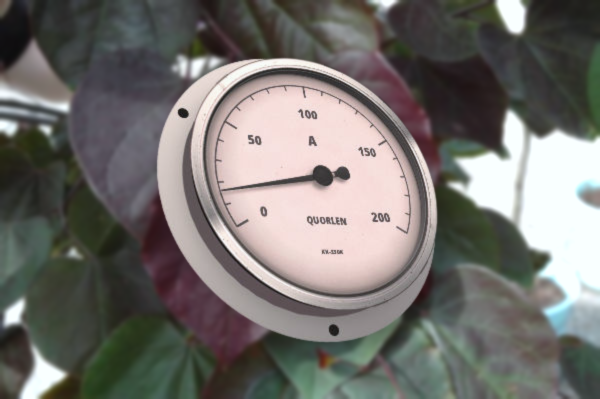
{"value": 15, "unit": "A"}
